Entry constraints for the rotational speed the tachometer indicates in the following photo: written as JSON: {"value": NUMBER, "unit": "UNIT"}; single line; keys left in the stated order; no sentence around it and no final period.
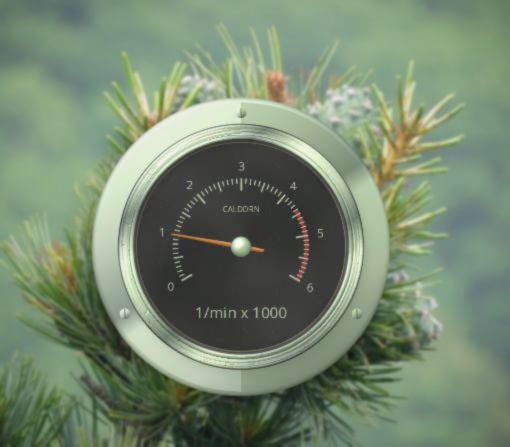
{"value": 1000, "unit": "rpm"}
